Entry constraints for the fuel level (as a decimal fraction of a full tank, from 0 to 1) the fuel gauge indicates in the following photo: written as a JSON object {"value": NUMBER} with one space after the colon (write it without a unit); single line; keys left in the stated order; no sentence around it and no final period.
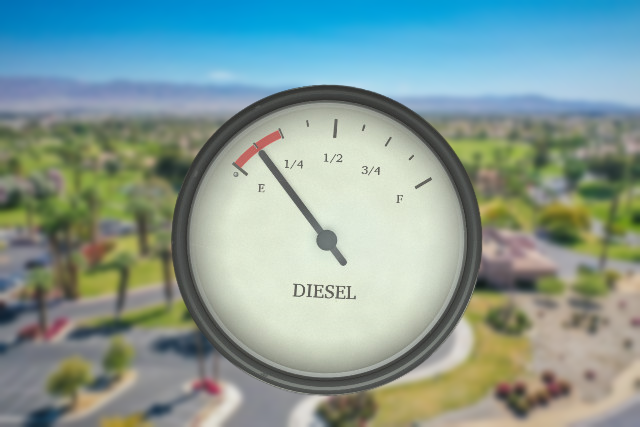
{"value": 0.125}
